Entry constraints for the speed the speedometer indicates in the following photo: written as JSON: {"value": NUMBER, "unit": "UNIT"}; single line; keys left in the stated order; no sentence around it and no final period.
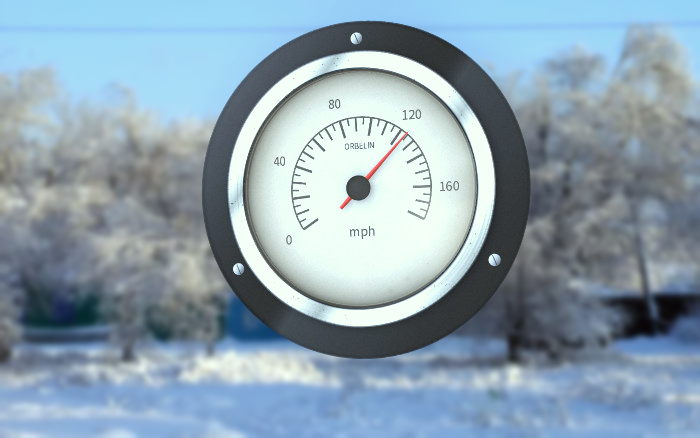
{"value": 125, "unit": "mph"}
